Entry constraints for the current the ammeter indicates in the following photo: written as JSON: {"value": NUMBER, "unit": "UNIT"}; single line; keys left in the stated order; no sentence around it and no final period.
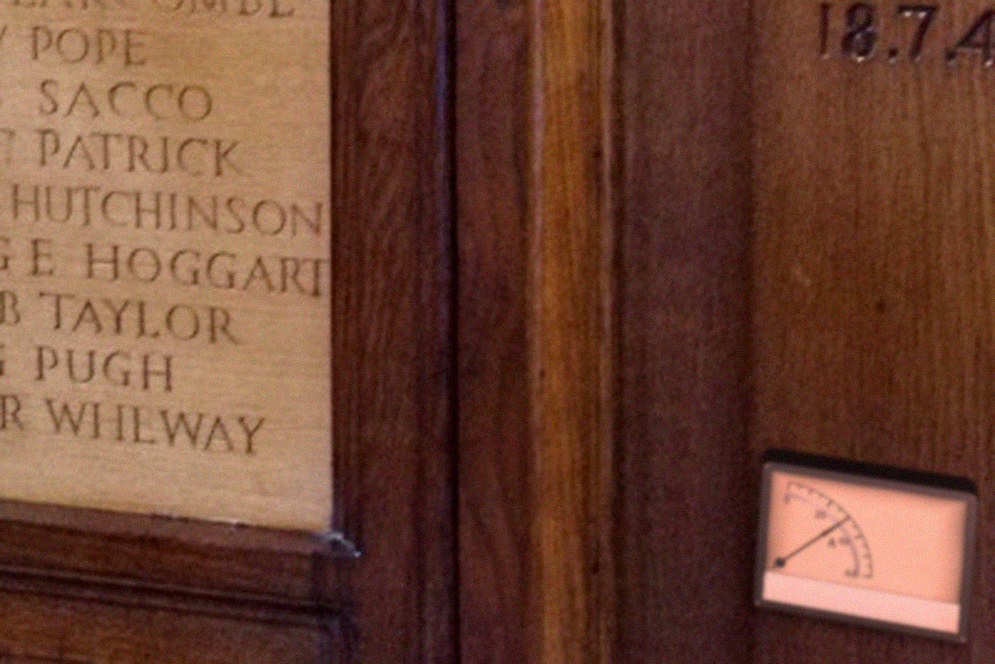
{"value": 30, "unit": "A"}
